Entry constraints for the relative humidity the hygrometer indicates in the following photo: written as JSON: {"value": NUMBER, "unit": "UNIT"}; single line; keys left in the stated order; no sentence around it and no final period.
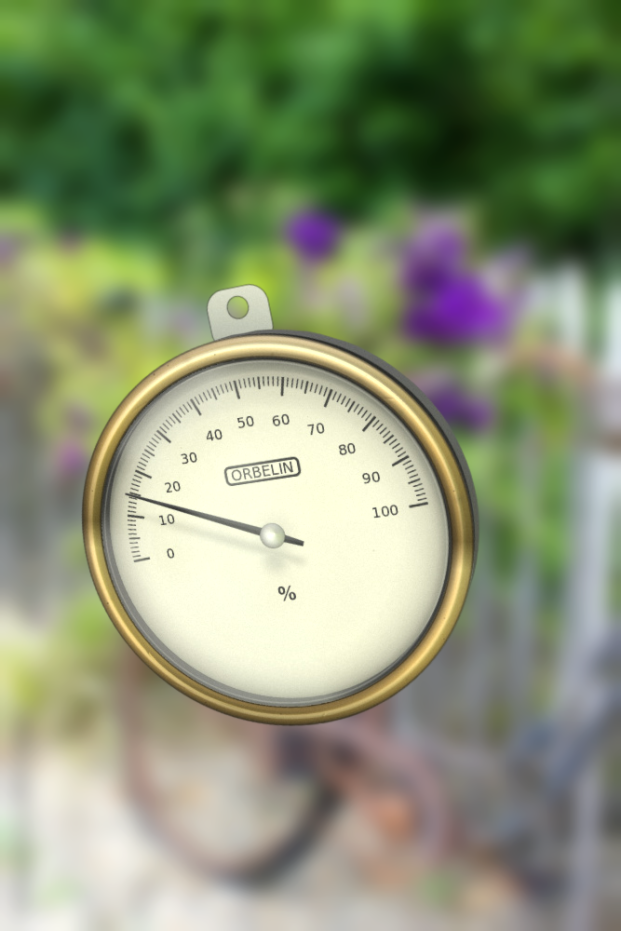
{"value": 15, "unit": "%"}
